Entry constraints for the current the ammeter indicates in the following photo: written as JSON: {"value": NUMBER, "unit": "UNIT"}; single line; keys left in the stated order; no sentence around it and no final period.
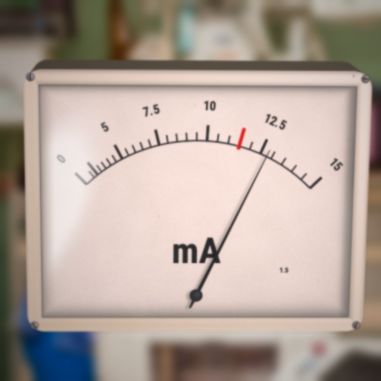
{"value": 12.75, "unit": "mA"}
